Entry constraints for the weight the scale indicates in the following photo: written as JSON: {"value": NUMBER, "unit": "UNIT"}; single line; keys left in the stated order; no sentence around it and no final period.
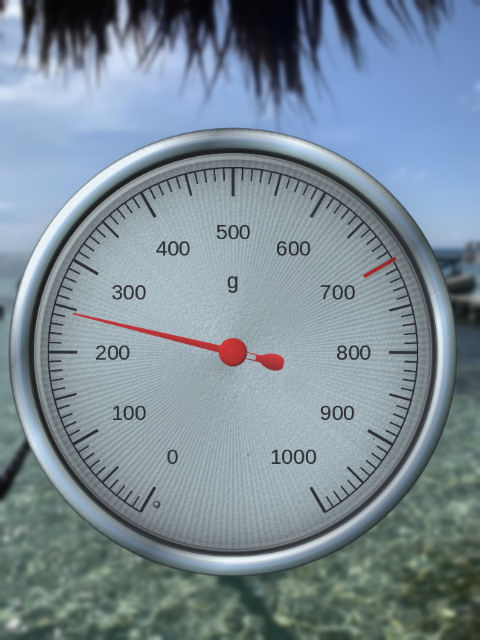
{"value": 245, "unit": "g"}
